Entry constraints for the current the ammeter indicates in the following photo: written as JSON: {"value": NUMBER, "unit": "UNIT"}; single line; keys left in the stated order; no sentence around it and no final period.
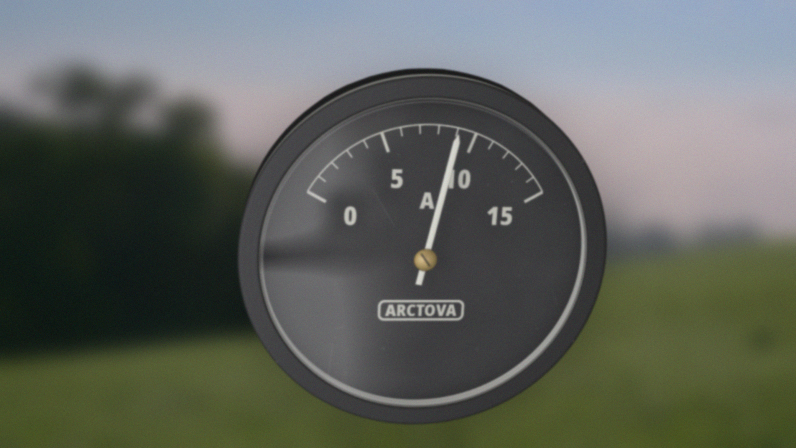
{"value": 9, "unit": "A"}
